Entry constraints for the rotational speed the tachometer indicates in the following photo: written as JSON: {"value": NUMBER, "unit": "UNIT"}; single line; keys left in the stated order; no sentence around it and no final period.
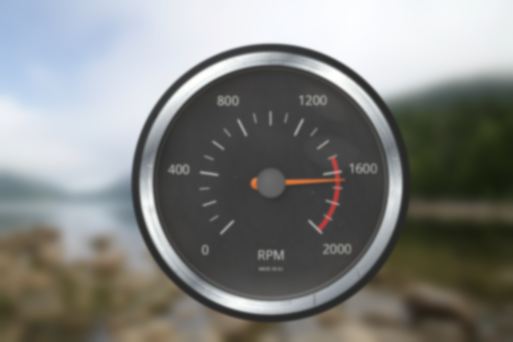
{"value": 1650, "unit": "rpm"}
